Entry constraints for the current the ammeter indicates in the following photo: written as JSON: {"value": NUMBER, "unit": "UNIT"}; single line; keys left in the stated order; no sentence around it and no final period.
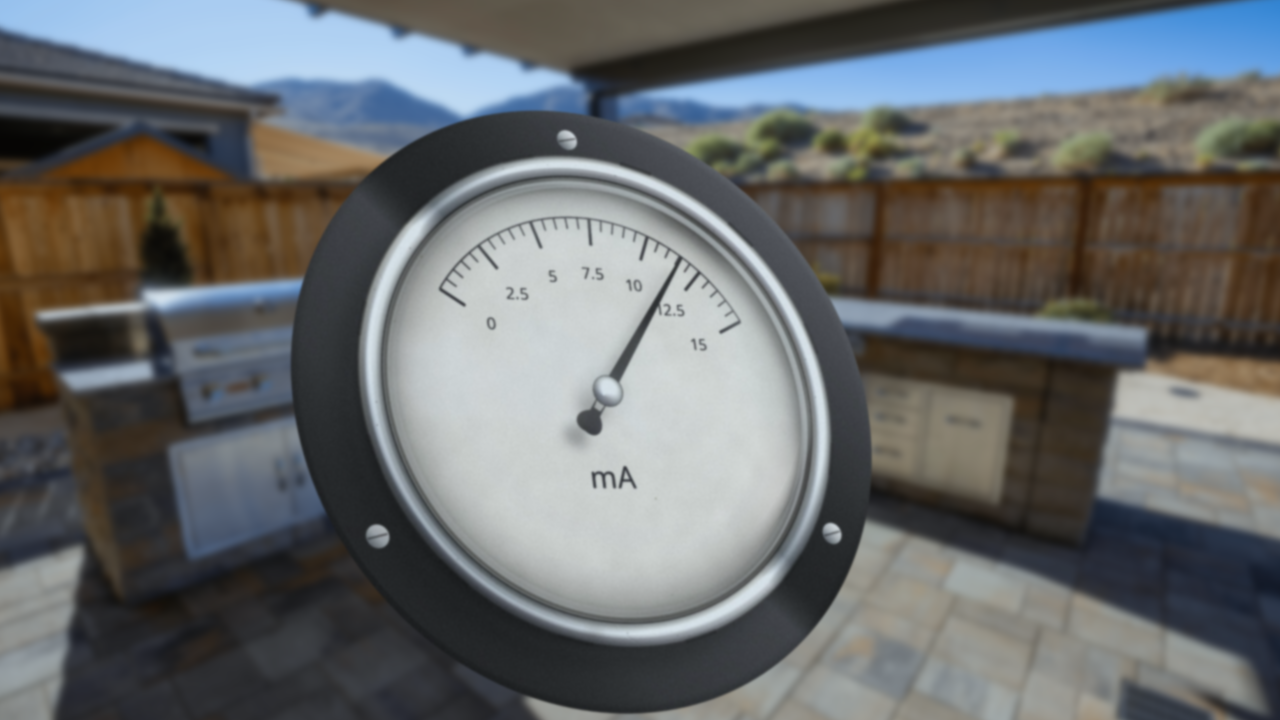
{"value": 11.5, "unit": "mA"}
